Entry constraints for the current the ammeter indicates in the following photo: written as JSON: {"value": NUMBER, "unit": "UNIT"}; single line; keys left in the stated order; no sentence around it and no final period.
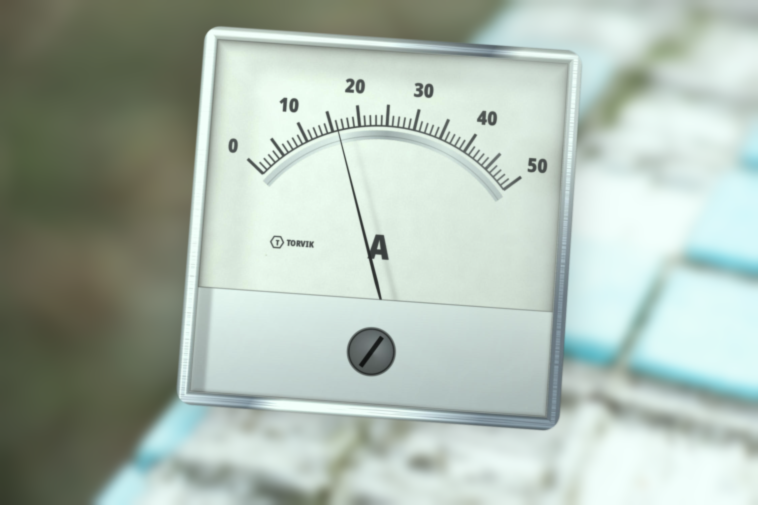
{"value": 16, "unit": "A"}
